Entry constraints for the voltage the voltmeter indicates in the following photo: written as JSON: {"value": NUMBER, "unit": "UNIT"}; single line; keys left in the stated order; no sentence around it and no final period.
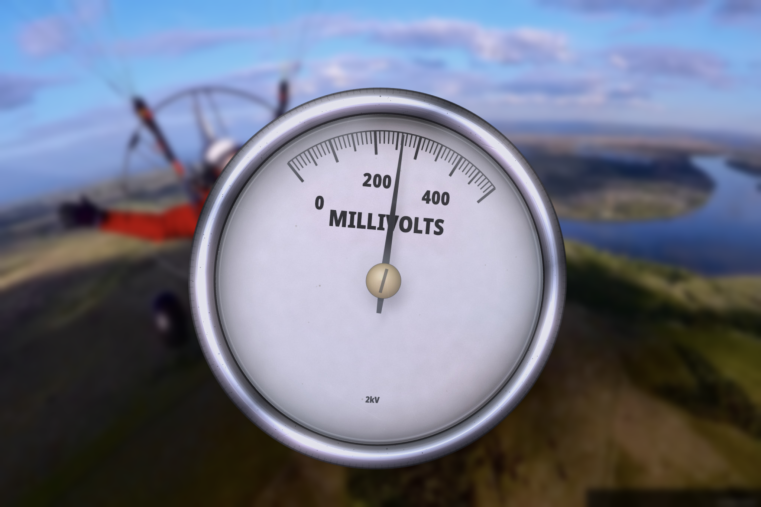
{"value": 260, "unit": "mV"}
